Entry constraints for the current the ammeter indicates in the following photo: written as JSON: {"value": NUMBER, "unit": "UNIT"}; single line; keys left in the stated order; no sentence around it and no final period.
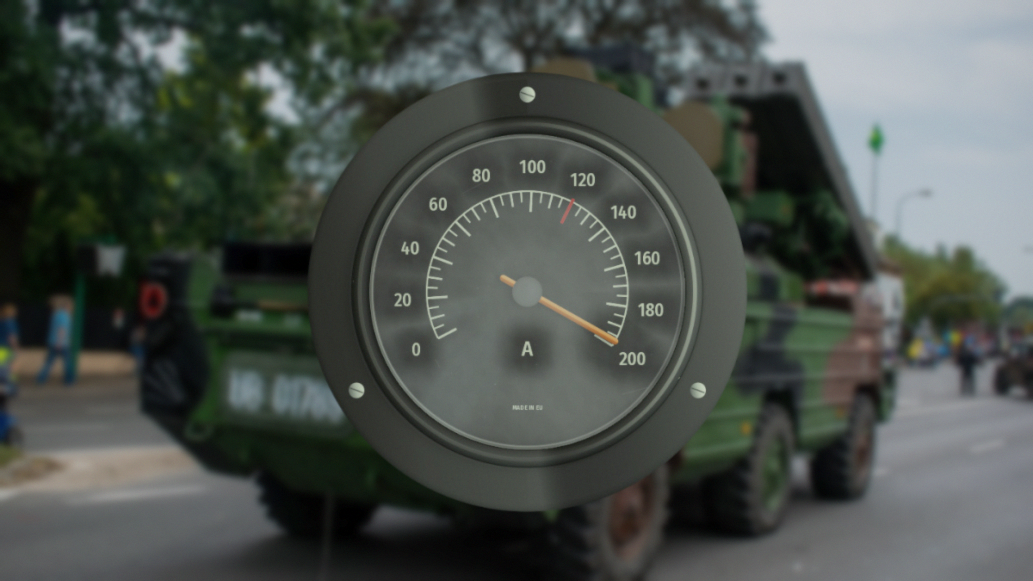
{"value": 197.5, "unit": "A"}
